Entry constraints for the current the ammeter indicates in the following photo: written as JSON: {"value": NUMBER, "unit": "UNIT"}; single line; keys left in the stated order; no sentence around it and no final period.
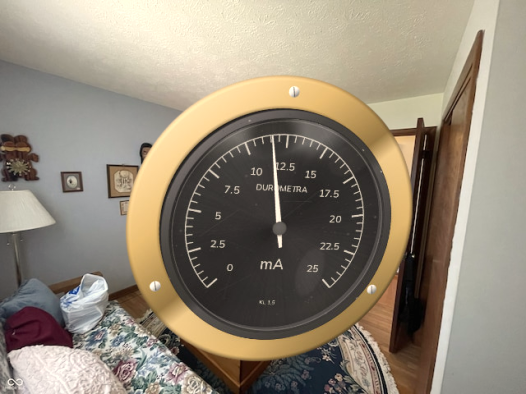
{"value": 11.5, "unit": "mA"}
